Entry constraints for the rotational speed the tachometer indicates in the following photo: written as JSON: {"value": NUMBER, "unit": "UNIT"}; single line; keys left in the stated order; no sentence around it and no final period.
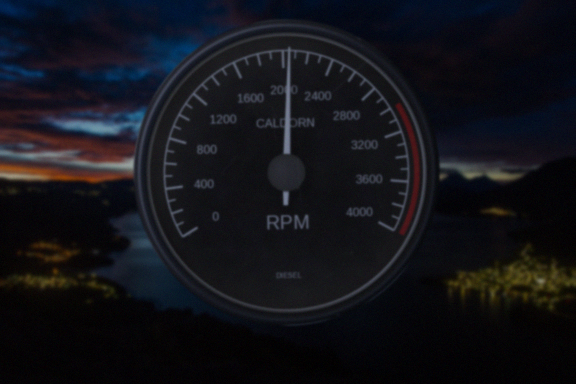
{"value": 2050, "unit": "rpm"}
